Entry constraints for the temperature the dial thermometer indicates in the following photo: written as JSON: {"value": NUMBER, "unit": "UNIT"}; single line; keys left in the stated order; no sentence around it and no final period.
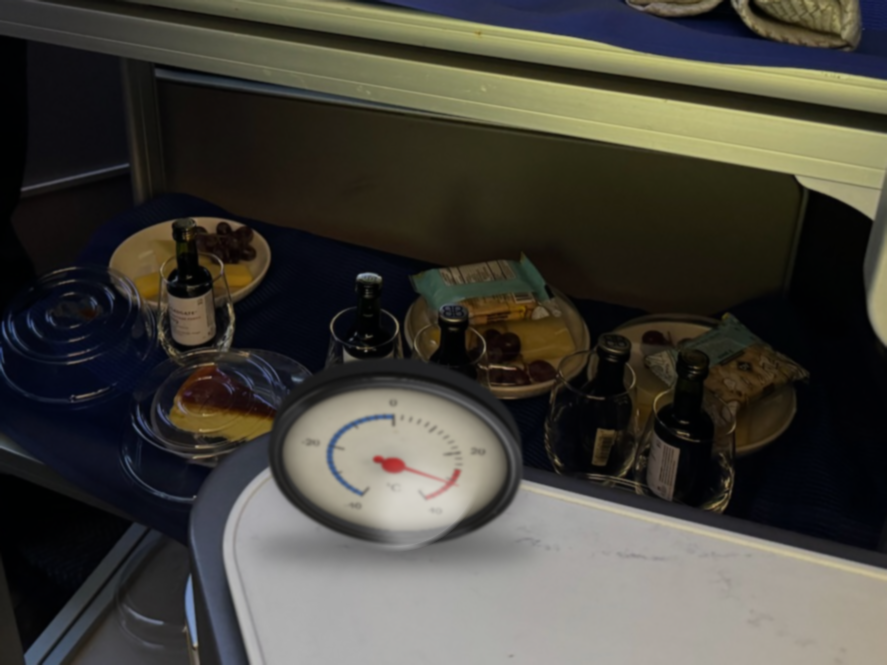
{"value": 30, "unit": "°C"}
